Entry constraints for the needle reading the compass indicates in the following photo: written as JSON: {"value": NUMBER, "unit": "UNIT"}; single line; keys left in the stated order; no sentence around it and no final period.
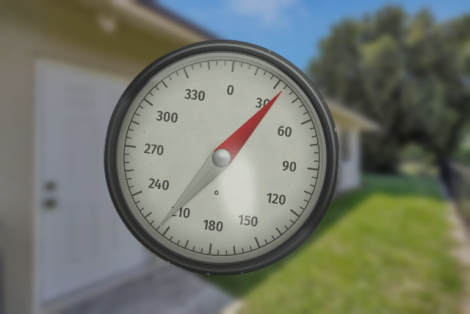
{"value": 35, "unit": "°"}
